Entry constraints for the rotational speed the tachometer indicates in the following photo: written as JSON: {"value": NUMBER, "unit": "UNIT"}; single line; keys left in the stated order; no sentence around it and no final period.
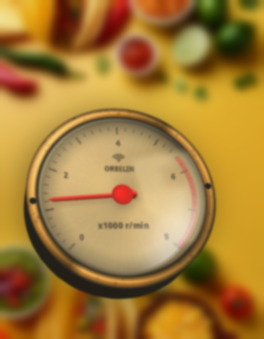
{"value": 1200, "unit": "rpm"}
